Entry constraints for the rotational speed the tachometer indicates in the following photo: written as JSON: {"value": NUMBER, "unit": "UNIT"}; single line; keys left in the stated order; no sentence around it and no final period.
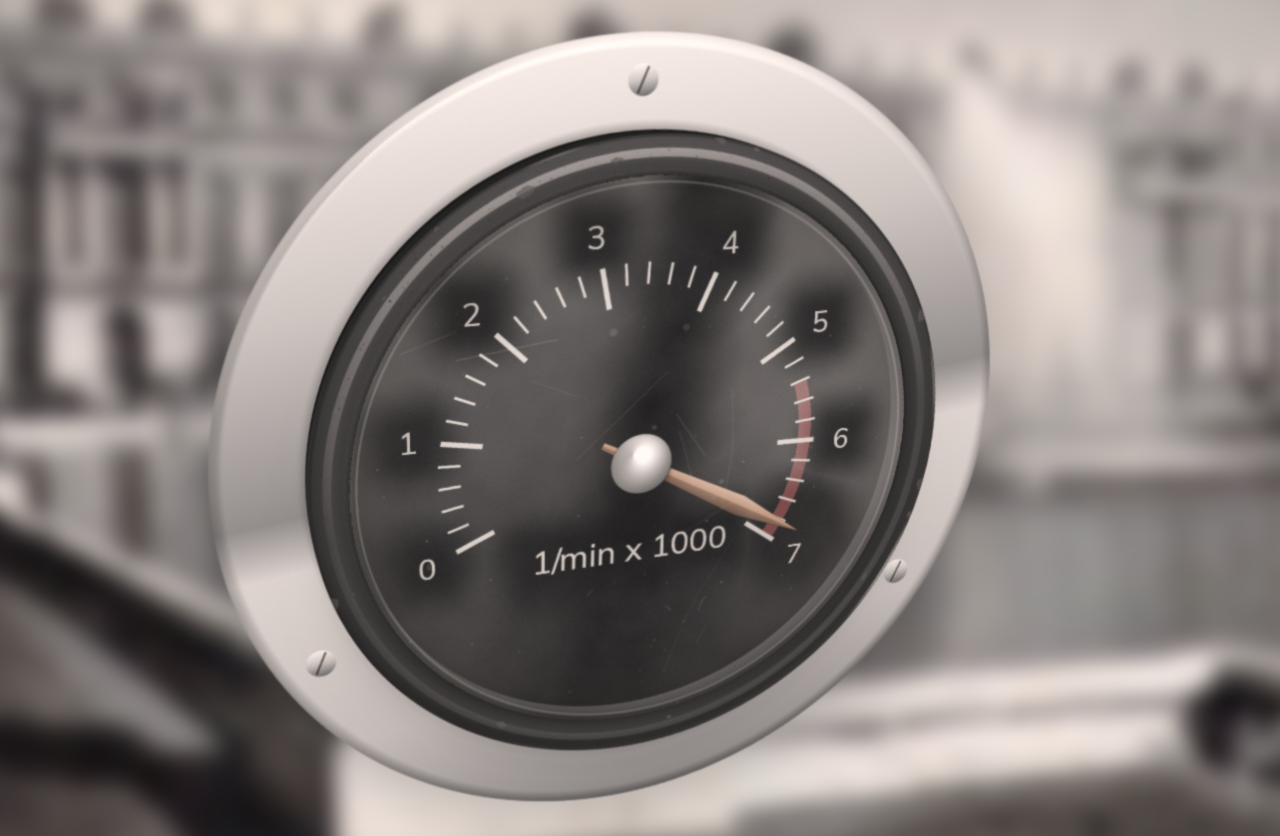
{"value": 6800, "unit": "rpm"}
